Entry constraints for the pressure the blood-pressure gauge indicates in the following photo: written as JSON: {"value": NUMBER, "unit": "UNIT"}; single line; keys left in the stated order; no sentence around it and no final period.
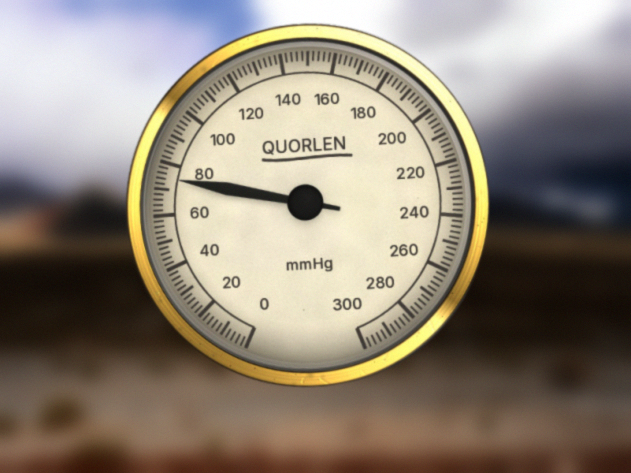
{"value": 74, "unit": "mmHg"}
